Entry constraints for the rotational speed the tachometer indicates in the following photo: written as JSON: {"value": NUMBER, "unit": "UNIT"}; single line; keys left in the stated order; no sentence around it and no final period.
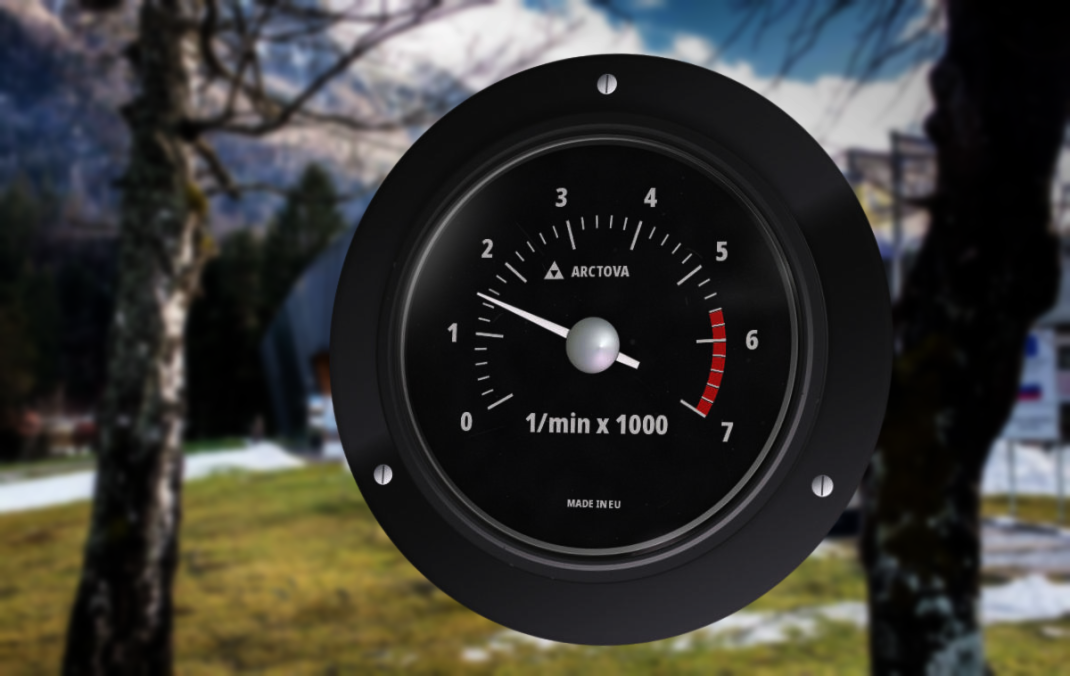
{"value": 1500, "unit": "rpm"}
